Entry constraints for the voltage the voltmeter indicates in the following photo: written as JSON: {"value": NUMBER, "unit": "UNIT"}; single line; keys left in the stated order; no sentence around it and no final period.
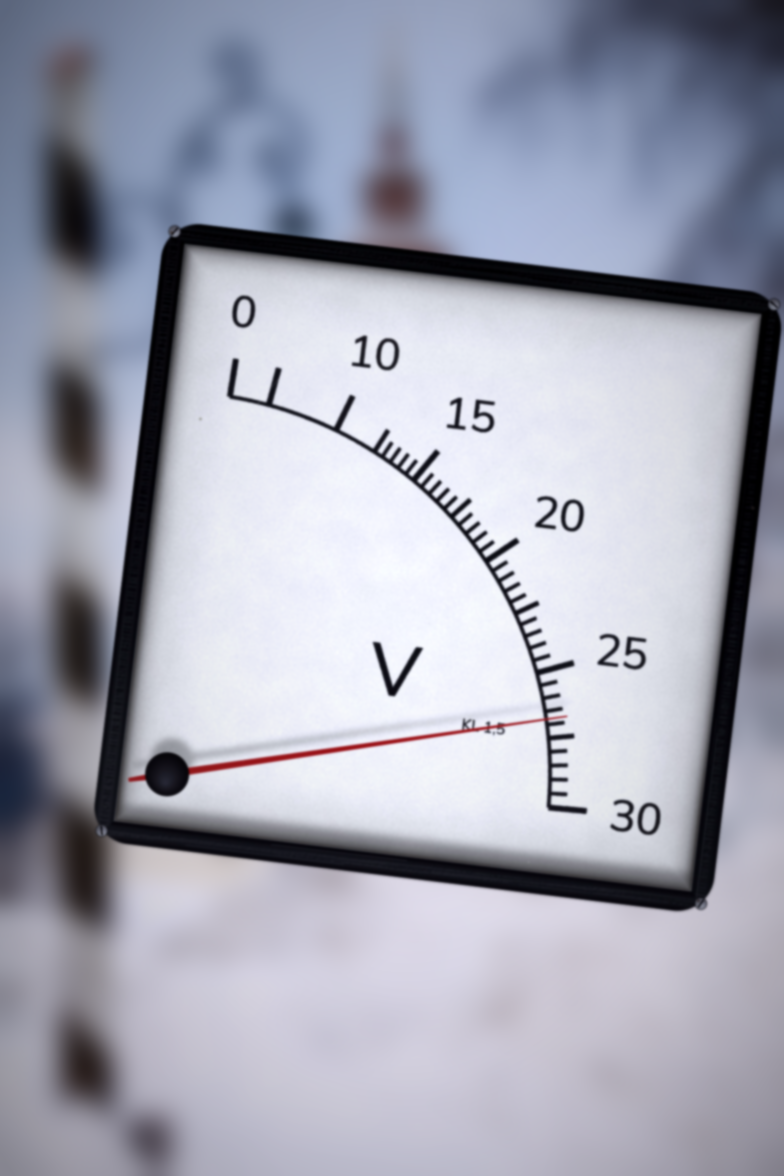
{"value": 26.75, "unit": "V"}
